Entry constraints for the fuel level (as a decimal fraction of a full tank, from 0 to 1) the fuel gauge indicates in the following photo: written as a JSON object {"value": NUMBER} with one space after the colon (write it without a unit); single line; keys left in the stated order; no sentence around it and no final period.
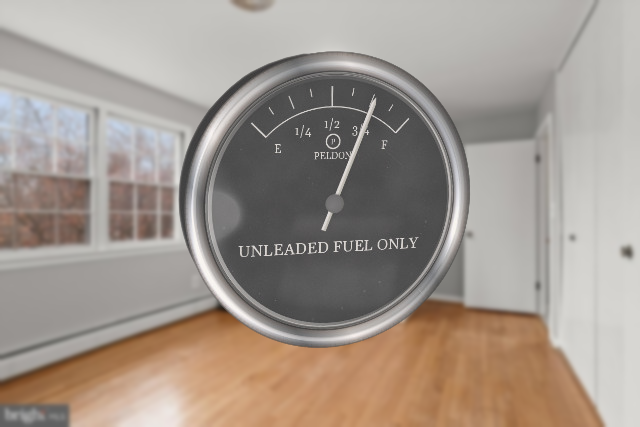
{"value": 0.75}
